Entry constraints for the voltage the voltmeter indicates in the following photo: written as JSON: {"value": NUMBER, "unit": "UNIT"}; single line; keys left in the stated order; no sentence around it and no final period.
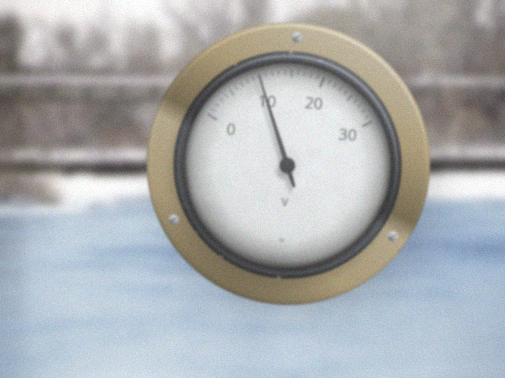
{"value": 10, "unit": "V"}
